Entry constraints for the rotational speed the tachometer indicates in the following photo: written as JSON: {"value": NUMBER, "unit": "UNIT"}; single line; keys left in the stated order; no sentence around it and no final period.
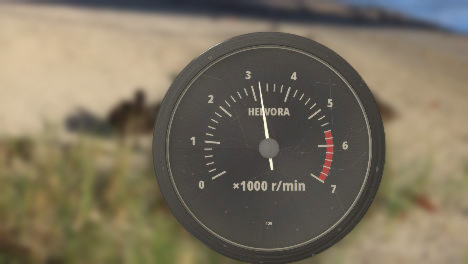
{"value": 3200, "unit": "rpm"}
